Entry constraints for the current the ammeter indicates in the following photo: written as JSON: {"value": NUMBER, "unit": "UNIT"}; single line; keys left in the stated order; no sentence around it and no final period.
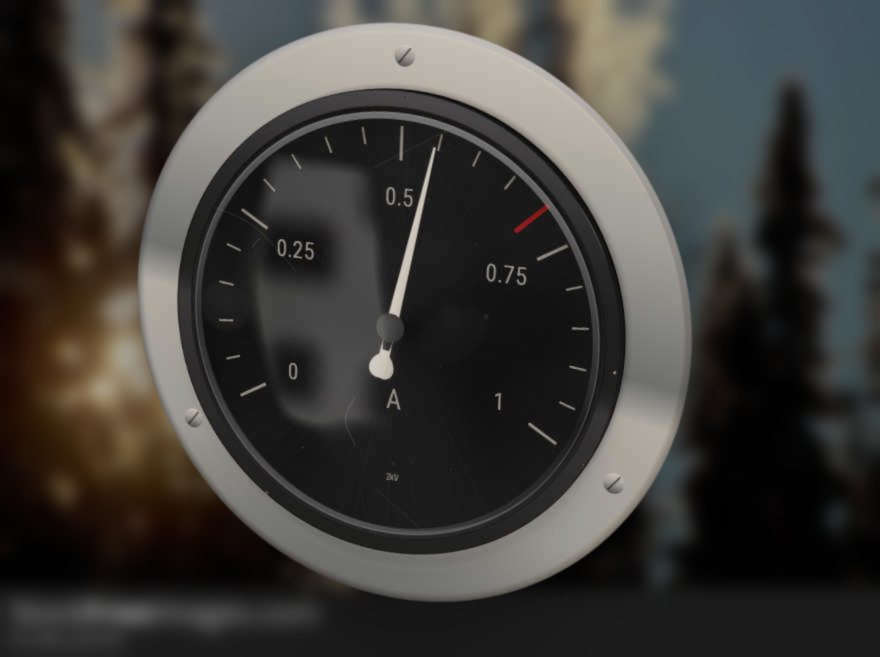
{"value": 0.55, "unit": "A"}
